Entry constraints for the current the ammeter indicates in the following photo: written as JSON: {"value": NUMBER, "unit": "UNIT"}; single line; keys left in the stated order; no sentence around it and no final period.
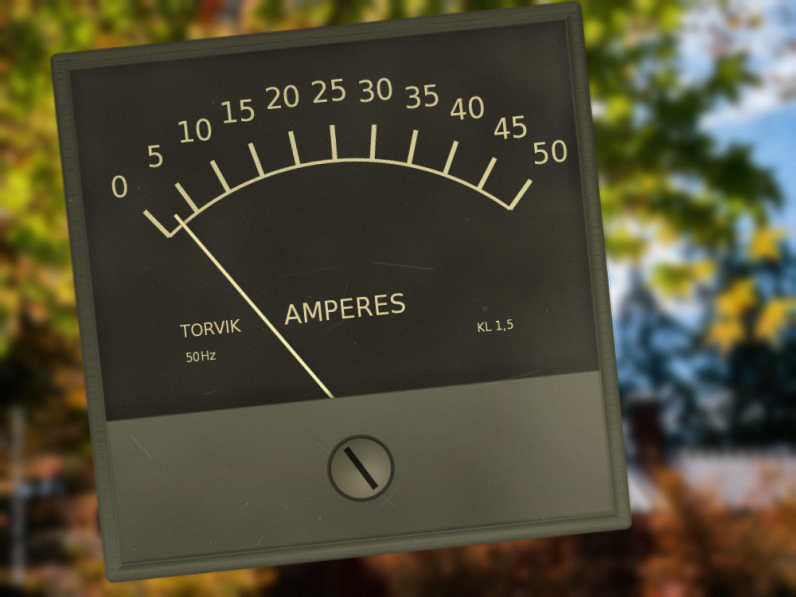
{"value": 2.5, "unit": "A"}
